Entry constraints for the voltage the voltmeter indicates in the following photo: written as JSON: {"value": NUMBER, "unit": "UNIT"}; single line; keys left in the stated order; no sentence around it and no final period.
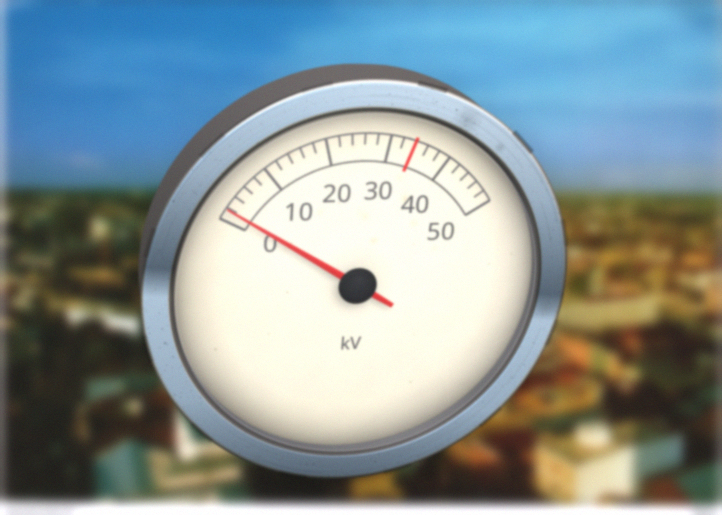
{"value": 2, "unit": "kV"}
